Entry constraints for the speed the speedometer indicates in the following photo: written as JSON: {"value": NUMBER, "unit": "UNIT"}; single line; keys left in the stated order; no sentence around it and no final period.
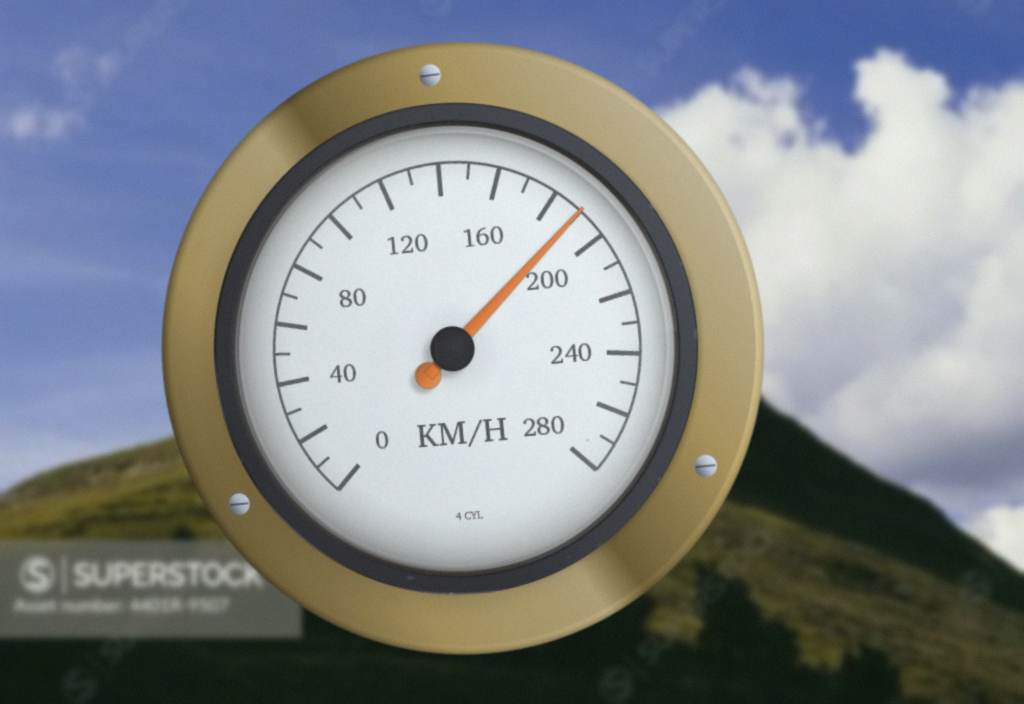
{"value": 190, "unit": "km/h"}
